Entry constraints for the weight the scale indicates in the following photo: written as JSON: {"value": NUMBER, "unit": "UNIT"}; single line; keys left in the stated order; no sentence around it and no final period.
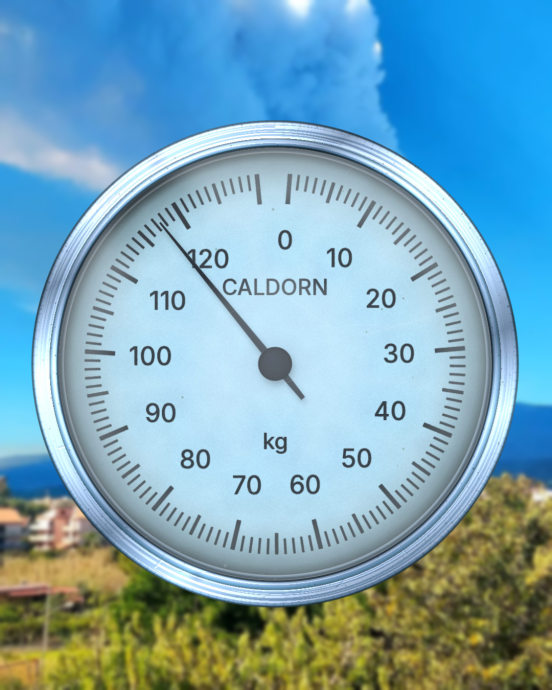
{"value": 117.5, "unit": "kg"}
